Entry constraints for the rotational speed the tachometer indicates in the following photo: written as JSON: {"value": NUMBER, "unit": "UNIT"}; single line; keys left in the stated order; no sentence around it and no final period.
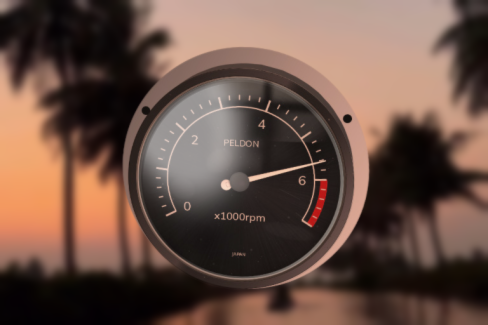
{"value": 5600, "unit": "rpm"}
